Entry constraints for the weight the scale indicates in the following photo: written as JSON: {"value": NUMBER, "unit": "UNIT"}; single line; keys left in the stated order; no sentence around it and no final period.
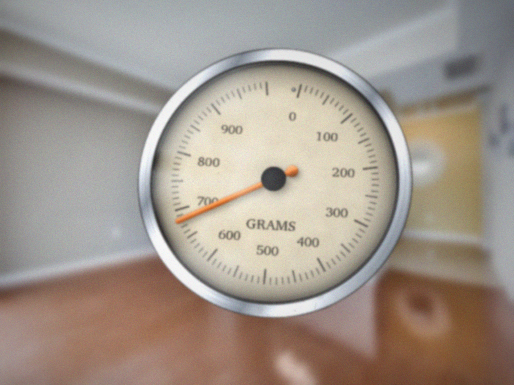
{"value": 680, "unit": "g"}
